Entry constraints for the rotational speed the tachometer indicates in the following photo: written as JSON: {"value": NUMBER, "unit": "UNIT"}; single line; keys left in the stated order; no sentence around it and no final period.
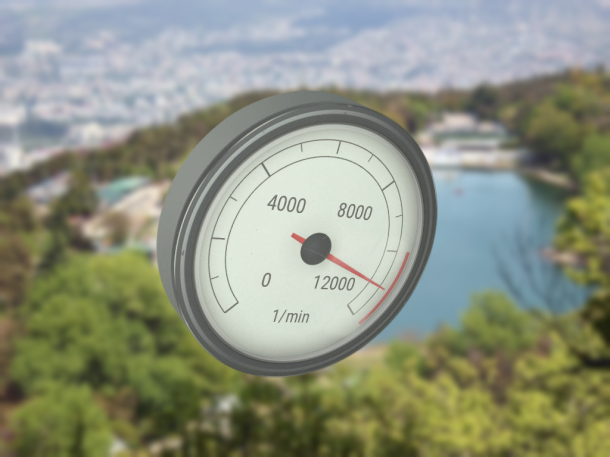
{"value": 11000, "unit": "rpm"}
